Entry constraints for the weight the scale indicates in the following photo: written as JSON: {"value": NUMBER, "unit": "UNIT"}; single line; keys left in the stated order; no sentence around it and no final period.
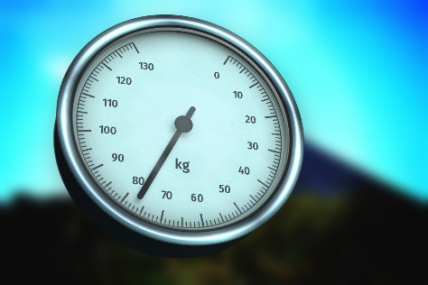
{"value": 77, "unit": "kg"}
